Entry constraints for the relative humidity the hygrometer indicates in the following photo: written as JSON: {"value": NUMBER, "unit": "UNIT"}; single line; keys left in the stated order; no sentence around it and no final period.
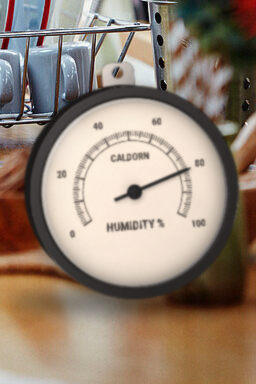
{"value": 80, "unit": "%"}
